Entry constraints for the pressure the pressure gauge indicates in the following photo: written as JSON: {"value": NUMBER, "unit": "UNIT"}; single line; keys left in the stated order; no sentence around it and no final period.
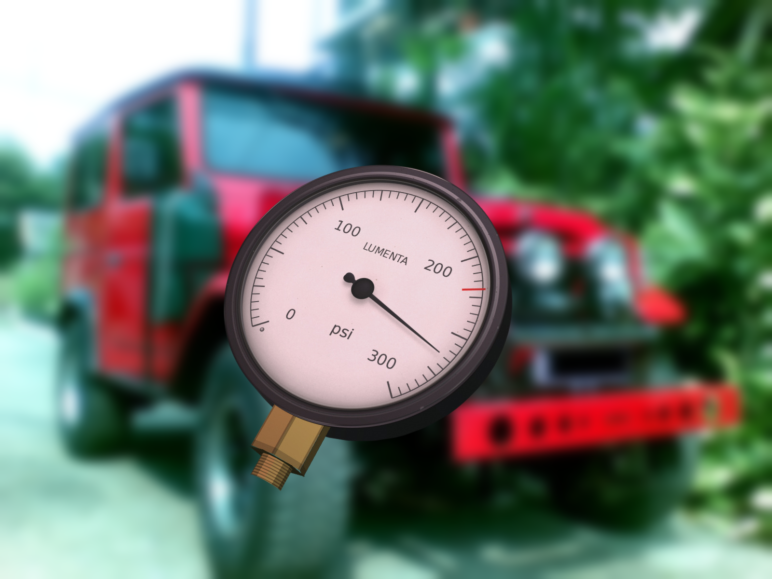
{"value": 265, "unit": "psi"}
